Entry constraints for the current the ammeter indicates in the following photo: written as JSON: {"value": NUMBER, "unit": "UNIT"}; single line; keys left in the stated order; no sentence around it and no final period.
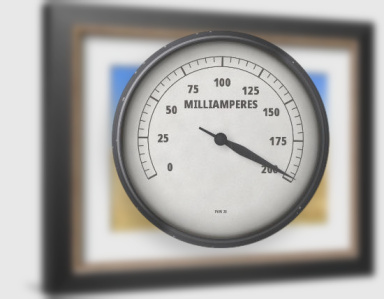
{"value": 197.5, "unit": "mA"}
